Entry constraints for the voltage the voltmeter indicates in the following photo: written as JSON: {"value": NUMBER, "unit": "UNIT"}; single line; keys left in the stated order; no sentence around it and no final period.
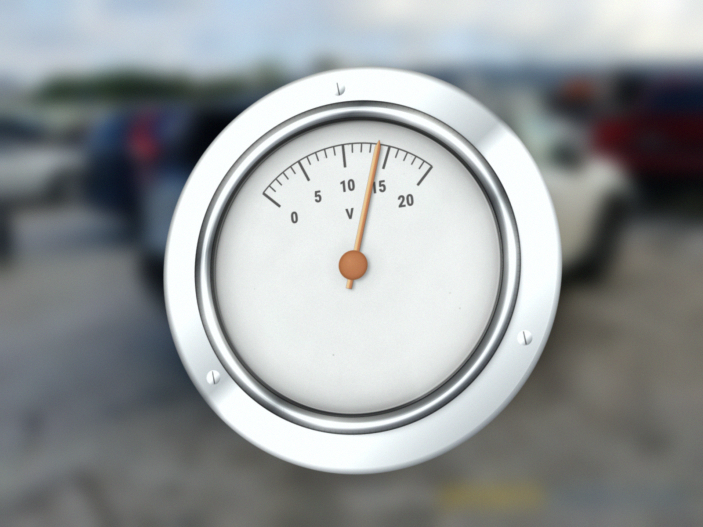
{"value": 14, "unit": "V"}
